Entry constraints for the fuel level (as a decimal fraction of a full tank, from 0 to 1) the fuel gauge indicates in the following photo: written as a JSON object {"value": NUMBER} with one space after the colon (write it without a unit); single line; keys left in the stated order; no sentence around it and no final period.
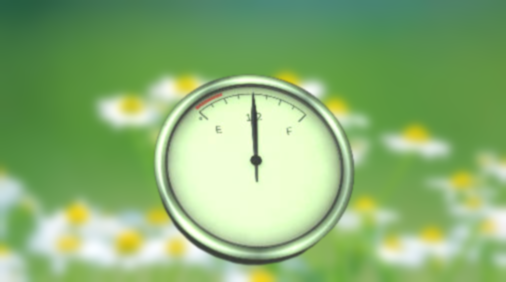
{"value": 0.5}
